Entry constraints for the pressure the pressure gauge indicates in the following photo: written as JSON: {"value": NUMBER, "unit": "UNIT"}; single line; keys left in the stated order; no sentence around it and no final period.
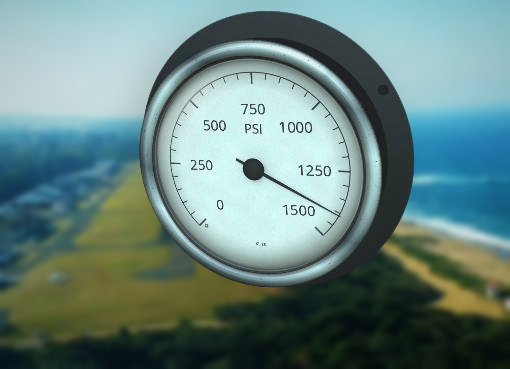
{"value": 1400, "unit": "psi"}
